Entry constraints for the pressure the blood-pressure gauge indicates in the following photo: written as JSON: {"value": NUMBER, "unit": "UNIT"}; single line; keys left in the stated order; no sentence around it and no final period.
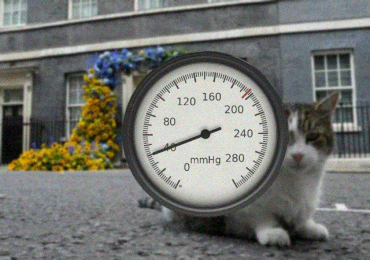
{"value": 40, "unit": "mmHg"}
